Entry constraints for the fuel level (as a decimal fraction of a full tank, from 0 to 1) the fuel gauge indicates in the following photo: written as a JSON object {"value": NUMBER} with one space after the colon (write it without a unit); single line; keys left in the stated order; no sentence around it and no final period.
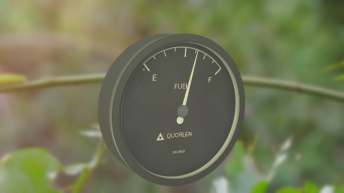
{"value": 0.625}
